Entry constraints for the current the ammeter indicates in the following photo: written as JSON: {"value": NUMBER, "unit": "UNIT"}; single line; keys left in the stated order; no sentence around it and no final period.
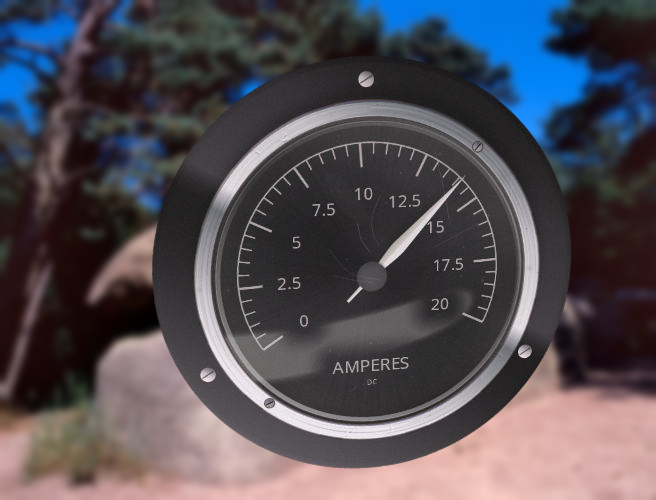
{"value": 14, "unit": "A"}
